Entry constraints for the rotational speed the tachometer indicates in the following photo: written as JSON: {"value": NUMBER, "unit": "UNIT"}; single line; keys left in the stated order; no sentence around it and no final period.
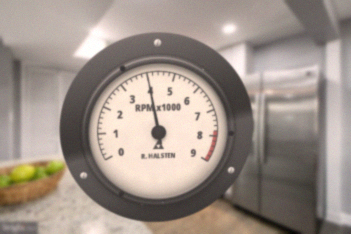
{"value": 4000, "unit": "rpm"}
